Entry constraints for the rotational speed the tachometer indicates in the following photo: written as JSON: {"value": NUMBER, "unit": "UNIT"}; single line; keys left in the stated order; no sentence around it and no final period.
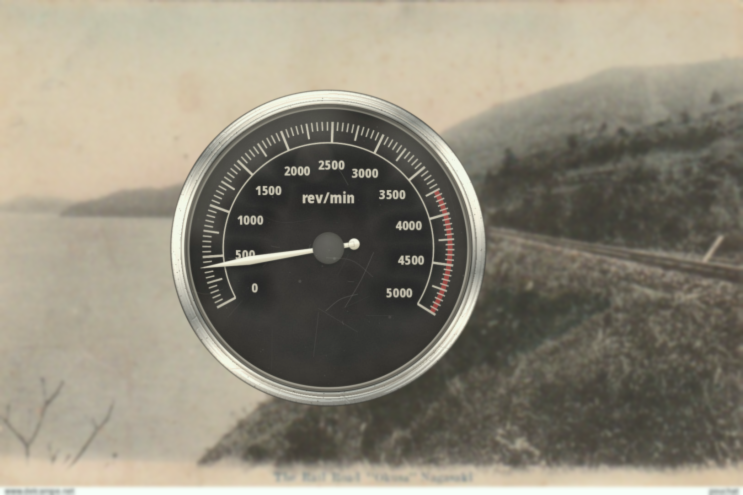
{"value": 400, "unit": "rpm"}
